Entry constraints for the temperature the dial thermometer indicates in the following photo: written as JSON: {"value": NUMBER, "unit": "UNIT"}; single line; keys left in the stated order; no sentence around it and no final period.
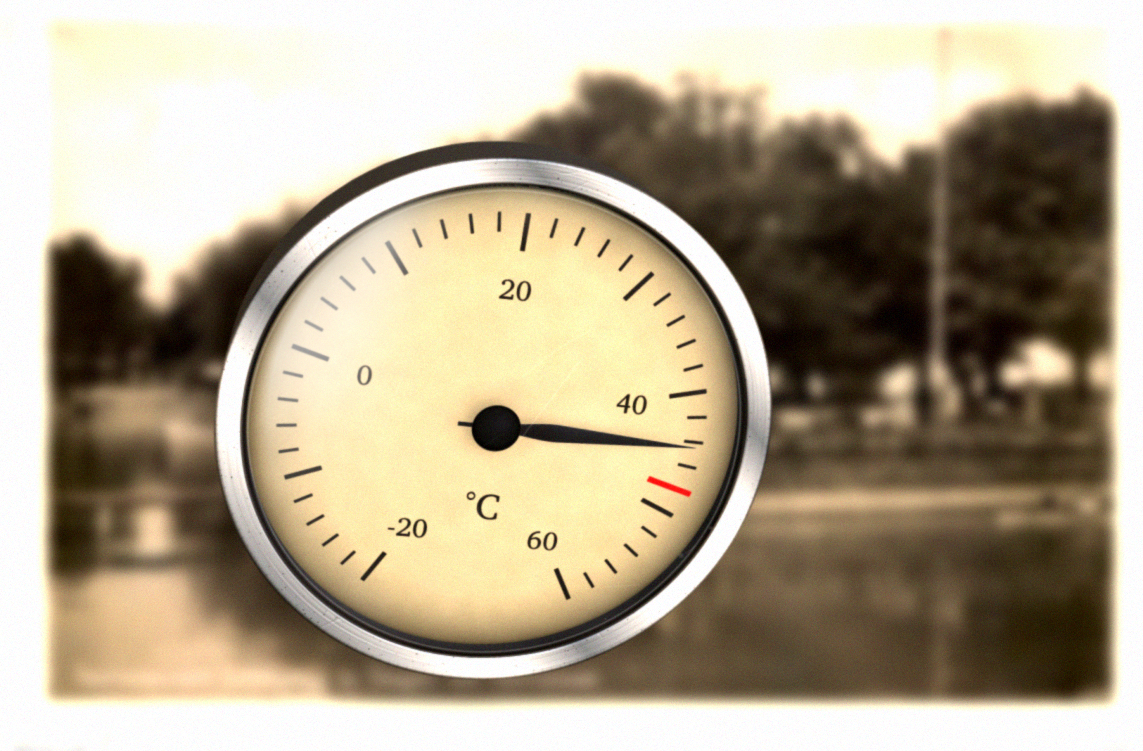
{"value": 44, "unit": "°C"}
